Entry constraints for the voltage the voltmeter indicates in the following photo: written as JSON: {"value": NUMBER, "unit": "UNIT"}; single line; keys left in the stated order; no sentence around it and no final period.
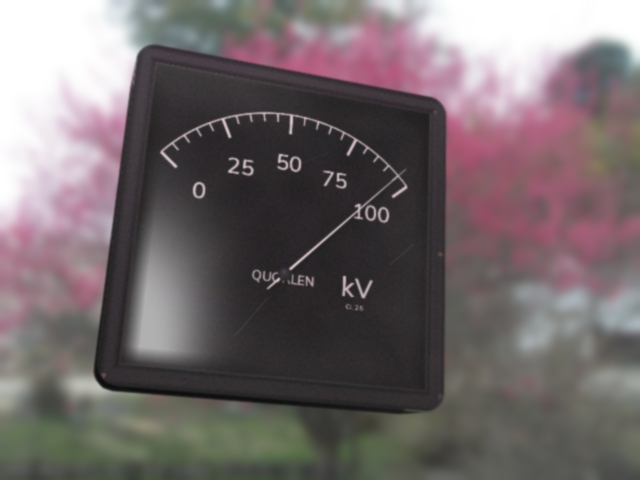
{"value": 95, "unit": "kV"}
